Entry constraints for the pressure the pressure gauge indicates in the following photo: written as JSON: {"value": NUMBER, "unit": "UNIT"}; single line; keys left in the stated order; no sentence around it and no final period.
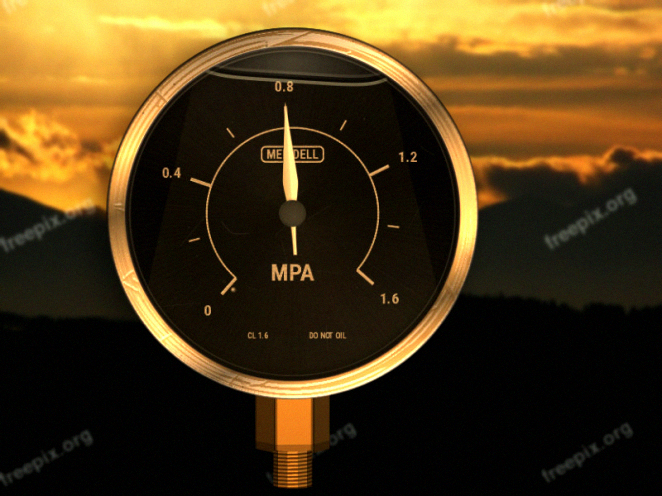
{"value": 0.8, "unit": "MPa"}
